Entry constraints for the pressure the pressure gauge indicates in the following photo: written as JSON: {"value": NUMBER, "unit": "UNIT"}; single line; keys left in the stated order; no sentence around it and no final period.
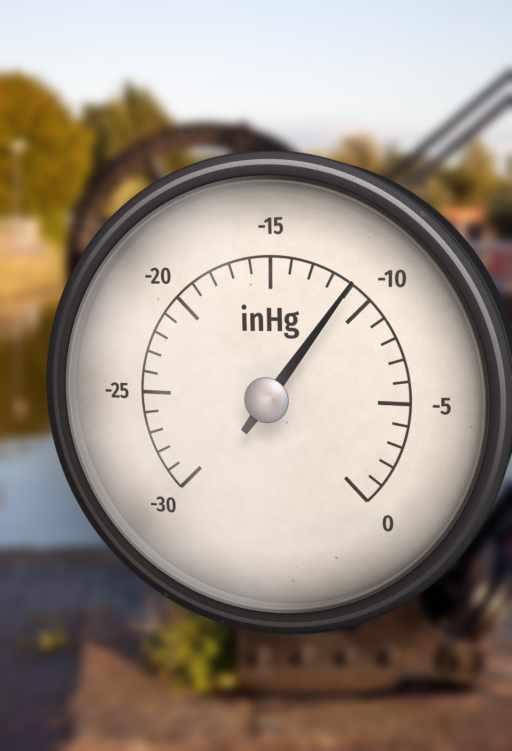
{"value": -11, "unit": "inHg"}
